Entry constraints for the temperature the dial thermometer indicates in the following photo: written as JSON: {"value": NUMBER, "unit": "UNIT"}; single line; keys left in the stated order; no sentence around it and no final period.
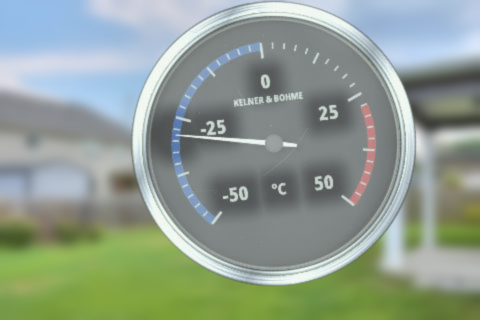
{"value": -28.75, "unit": "°C"}
